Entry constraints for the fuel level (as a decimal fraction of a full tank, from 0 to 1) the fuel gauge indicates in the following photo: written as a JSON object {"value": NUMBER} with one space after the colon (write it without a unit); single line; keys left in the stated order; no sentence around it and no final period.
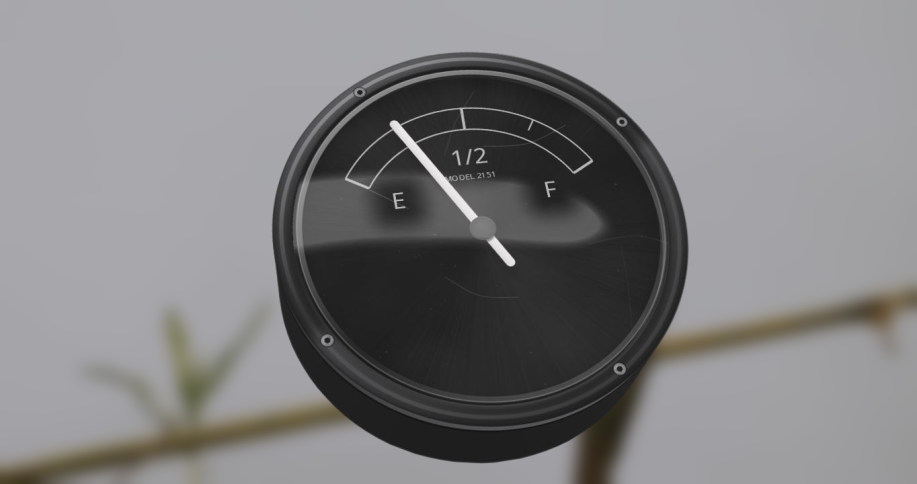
{"value": 0.25}
